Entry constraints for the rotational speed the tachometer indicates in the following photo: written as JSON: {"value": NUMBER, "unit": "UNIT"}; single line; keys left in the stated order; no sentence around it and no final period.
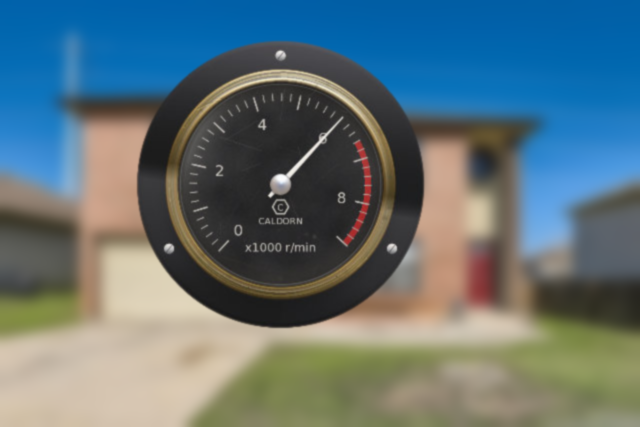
{"value": 6000, "unit": "rpm"}
